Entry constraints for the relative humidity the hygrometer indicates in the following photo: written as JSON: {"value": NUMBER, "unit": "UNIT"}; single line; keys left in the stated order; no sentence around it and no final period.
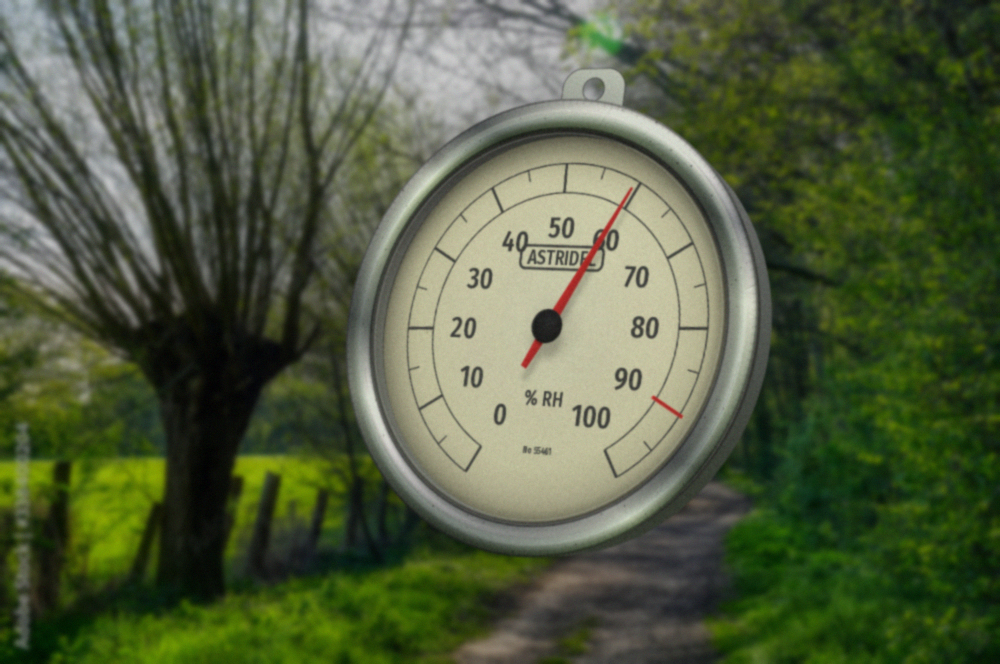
{"value": 60, "unit": "%"}
